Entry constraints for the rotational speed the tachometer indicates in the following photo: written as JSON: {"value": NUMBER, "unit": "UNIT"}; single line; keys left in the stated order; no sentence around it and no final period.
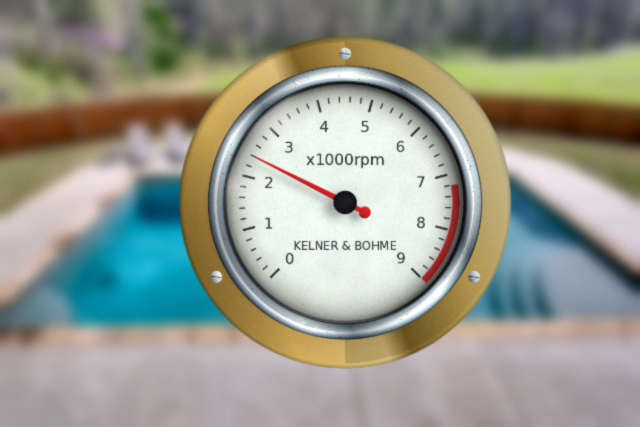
{"value": 2400, "unit": "rpm"}
